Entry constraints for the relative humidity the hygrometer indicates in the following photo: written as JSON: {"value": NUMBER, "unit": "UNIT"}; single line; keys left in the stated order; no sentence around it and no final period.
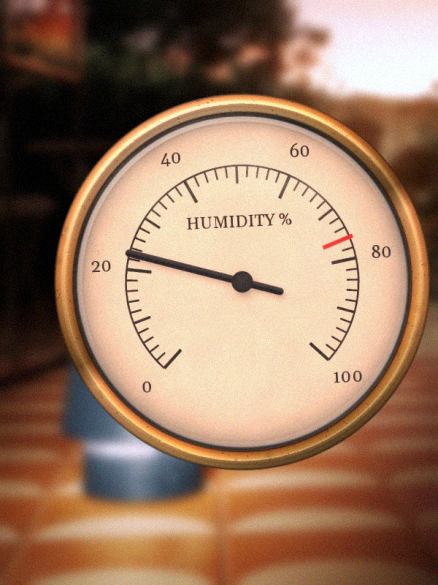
{"value": 23, "unit": "%"}
